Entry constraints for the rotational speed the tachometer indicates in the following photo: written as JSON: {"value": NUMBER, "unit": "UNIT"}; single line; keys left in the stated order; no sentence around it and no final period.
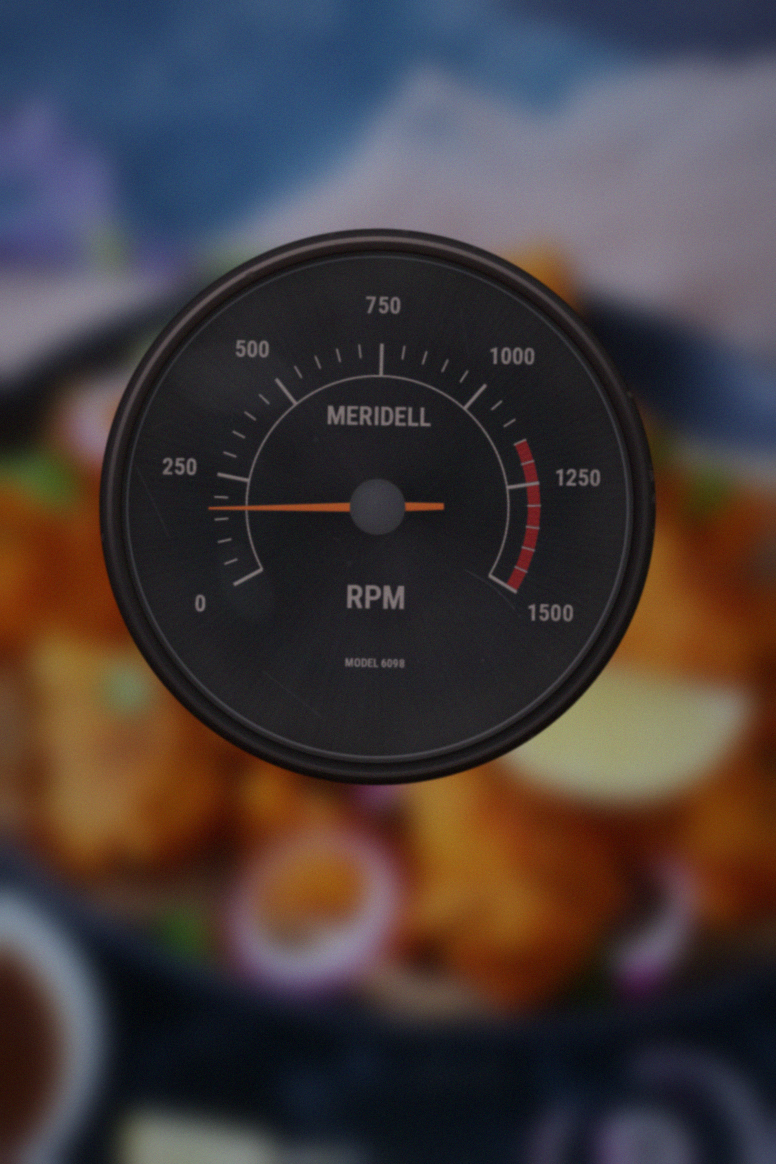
{"value": 175, "unit": "rpm"}
